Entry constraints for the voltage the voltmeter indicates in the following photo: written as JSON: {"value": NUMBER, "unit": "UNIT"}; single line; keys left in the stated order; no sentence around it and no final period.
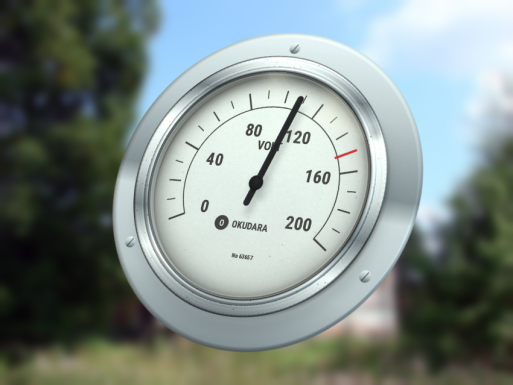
{"value": 110, "unit": "V"}
